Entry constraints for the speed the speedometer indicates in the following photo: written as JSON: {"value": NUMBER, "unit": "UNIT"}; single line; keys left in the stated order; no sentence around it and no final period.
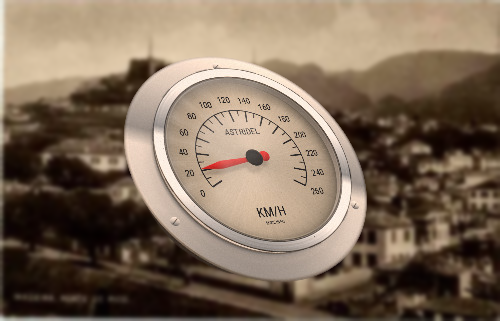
{"value": 20, "unit": "km/h"}
